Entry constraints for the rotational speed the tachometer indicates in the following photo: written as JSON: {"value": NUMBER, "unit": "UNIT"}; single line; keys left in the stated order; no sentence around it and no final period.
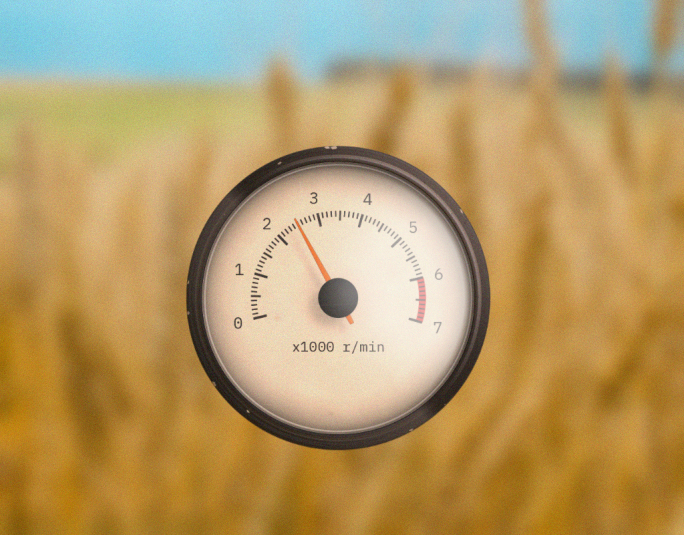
{"value": 2500, "unit": "rpm"}
